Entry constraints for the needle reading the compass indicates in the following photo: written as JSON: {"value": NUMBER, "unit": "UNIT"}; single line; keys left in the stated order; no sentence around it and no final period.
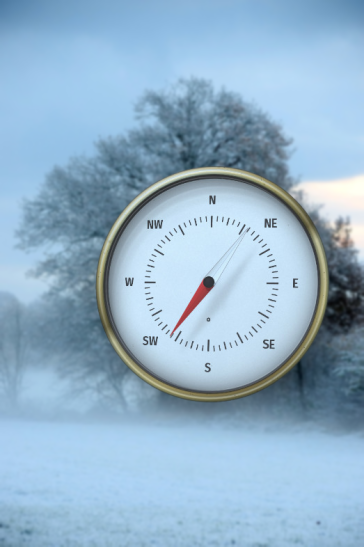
{"value": 215, "unit": "°"}
